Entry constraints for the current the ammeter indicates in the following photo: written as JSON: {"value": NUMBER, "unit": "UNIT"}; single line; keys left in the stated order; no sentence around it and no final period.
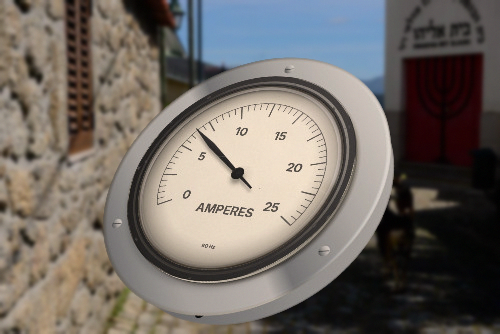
{"value": 6.5, "unit": "A"}
